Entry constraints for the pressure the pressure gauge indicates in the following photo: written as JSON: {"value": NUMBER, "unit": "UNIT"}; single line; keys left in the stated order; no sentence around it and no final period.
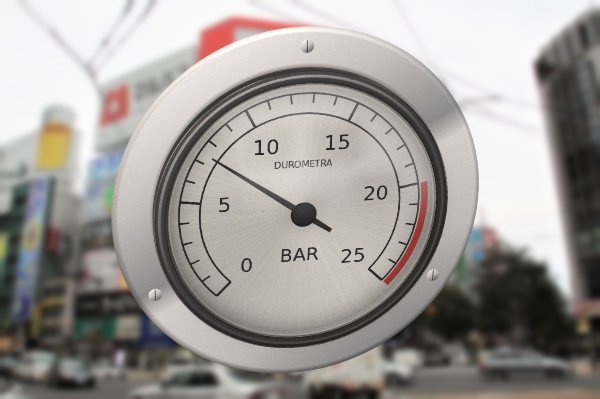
{"value": 7.5, "unit": "bar"}
